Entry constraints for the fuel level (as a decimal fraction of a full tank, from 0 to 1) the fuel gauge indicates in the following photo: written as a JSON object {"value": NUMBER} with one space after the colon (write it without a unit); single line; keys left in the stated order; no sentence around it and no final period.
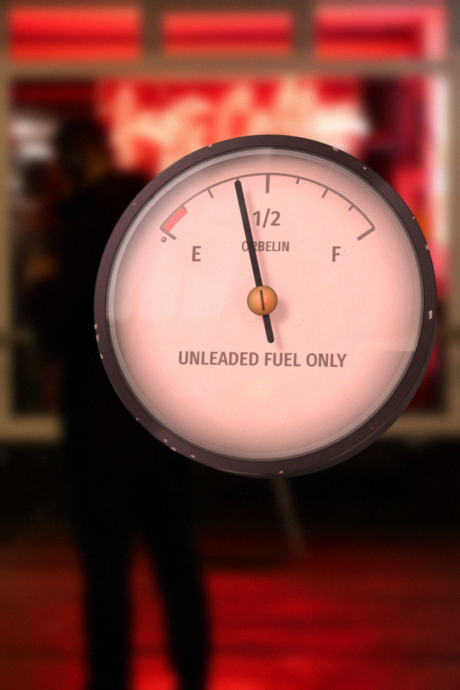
{"value": 0.375}
